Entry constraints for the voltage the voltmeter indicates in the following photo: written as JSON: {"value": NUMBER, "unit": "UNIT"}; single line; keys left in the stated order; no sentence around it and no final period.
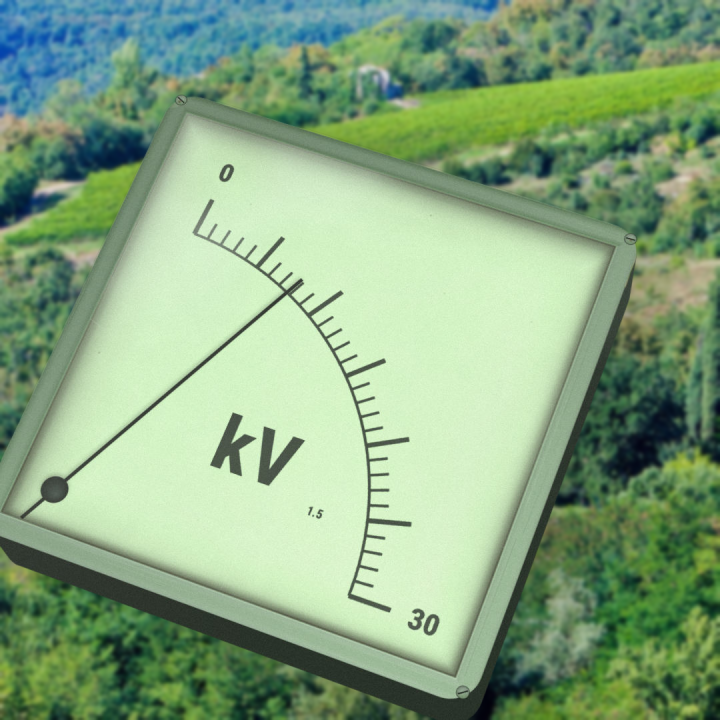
{"value": 8, "unit": "kV"}
